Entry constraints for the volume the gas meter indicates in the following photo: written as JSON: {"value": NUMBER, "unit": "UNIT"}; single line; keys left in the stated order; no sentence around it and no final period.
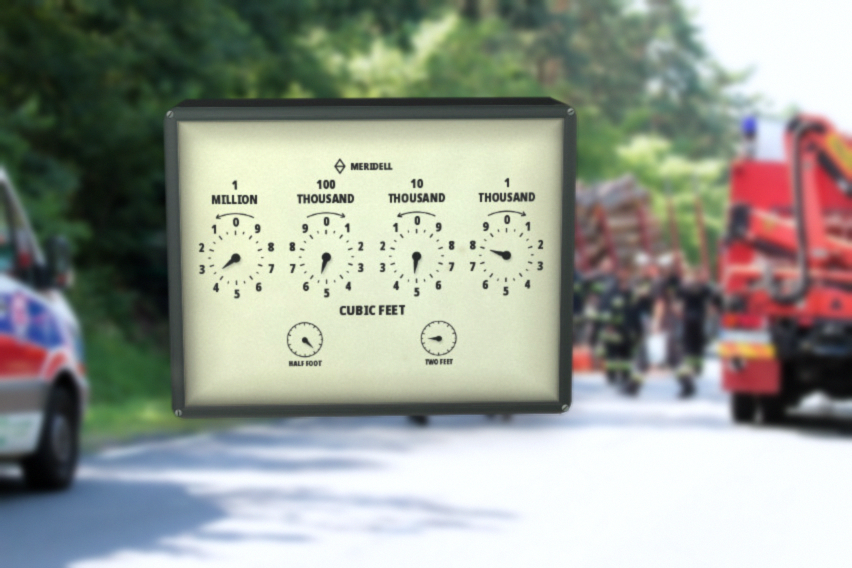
{"value": 354800, "unit": "ft³"}
